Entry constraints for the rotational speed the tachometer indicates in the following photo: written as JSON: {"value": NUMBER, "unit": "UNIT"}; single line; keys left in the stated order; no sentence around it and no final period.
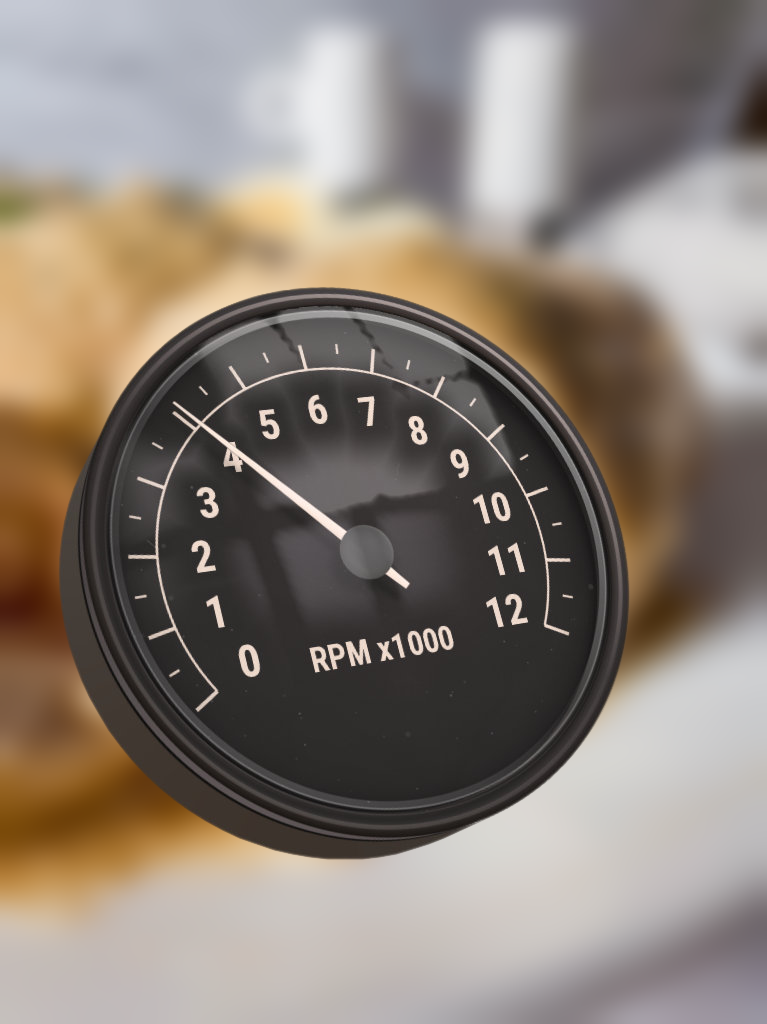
{"value": 4000, "unit": "rpm"}
